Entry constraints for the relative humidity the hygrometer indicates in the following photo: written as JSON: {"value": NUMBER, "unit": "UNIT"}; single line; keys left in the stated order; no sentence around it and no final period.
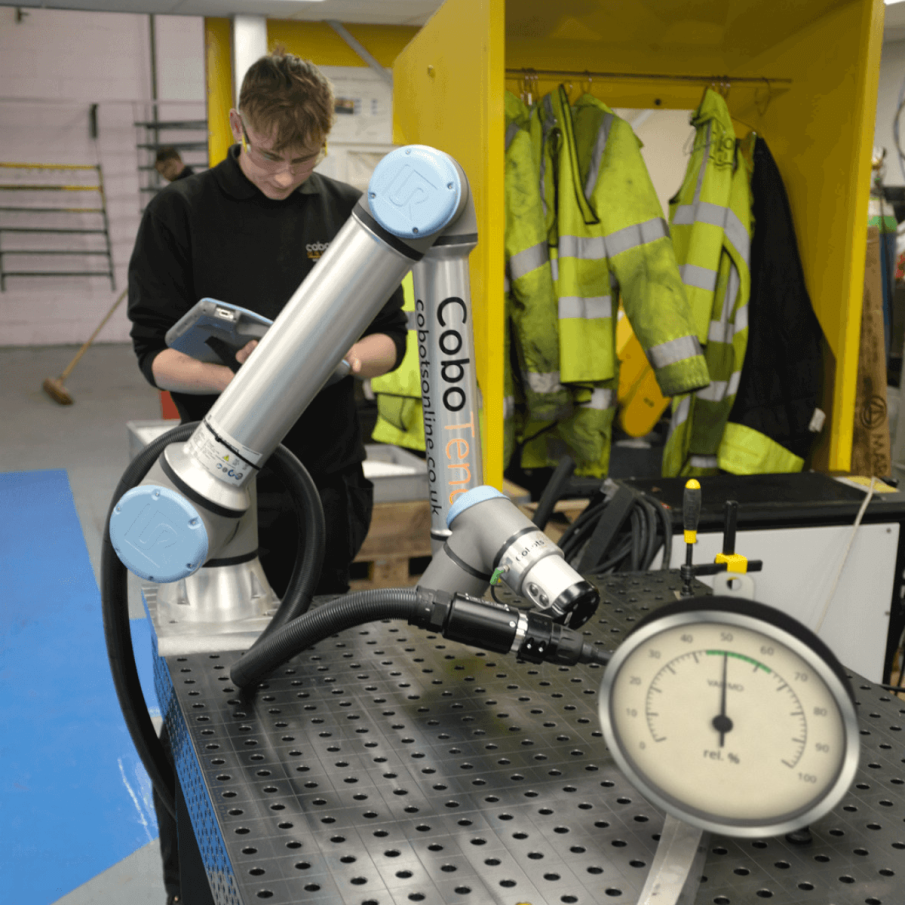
{"value": 50, "unit": "%"}
